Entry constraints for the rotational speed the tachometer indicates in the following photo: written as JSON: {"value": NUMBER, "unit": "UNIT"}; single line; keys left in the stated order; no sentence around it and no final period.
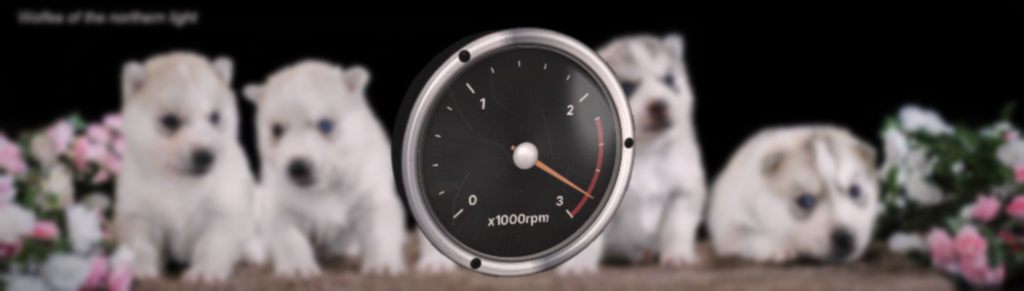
{"value": 2800, "unit": "rpm"}
